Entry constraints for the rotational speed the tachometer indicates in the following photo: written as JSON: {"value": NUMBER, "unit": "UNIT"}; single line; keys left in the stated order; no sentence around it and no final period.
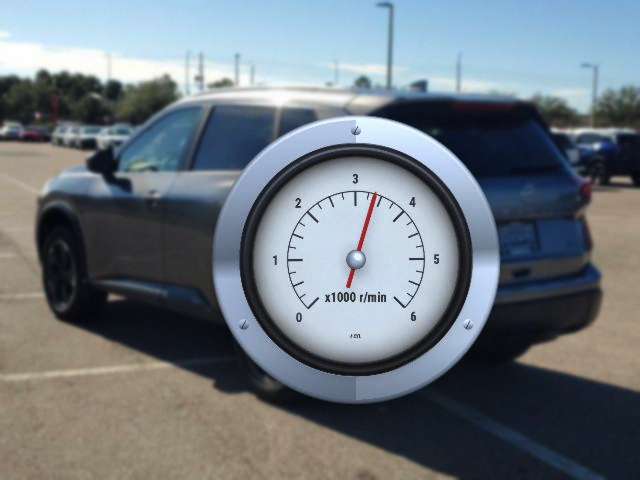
{"value": 3375, "unit": "rpm"}
